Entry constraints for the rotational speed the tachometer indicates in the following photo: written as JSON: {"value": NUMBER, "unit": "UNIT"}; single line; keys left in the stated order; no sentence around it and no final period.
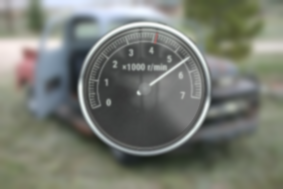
{"value": 5500, "unit": "rpm"}
